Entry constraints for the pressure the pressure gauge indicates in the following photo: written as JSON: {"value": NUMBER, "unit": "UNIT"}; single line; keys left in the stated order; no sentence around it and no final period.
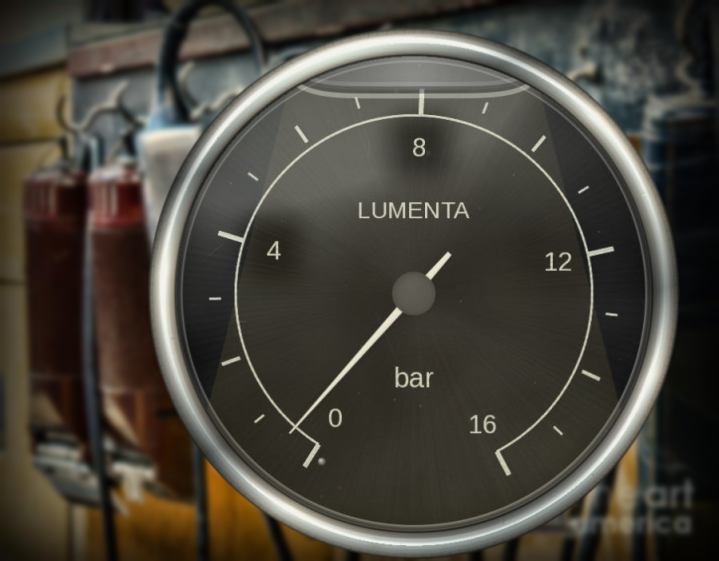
{"value": 0.5, "unit": "bar"}
